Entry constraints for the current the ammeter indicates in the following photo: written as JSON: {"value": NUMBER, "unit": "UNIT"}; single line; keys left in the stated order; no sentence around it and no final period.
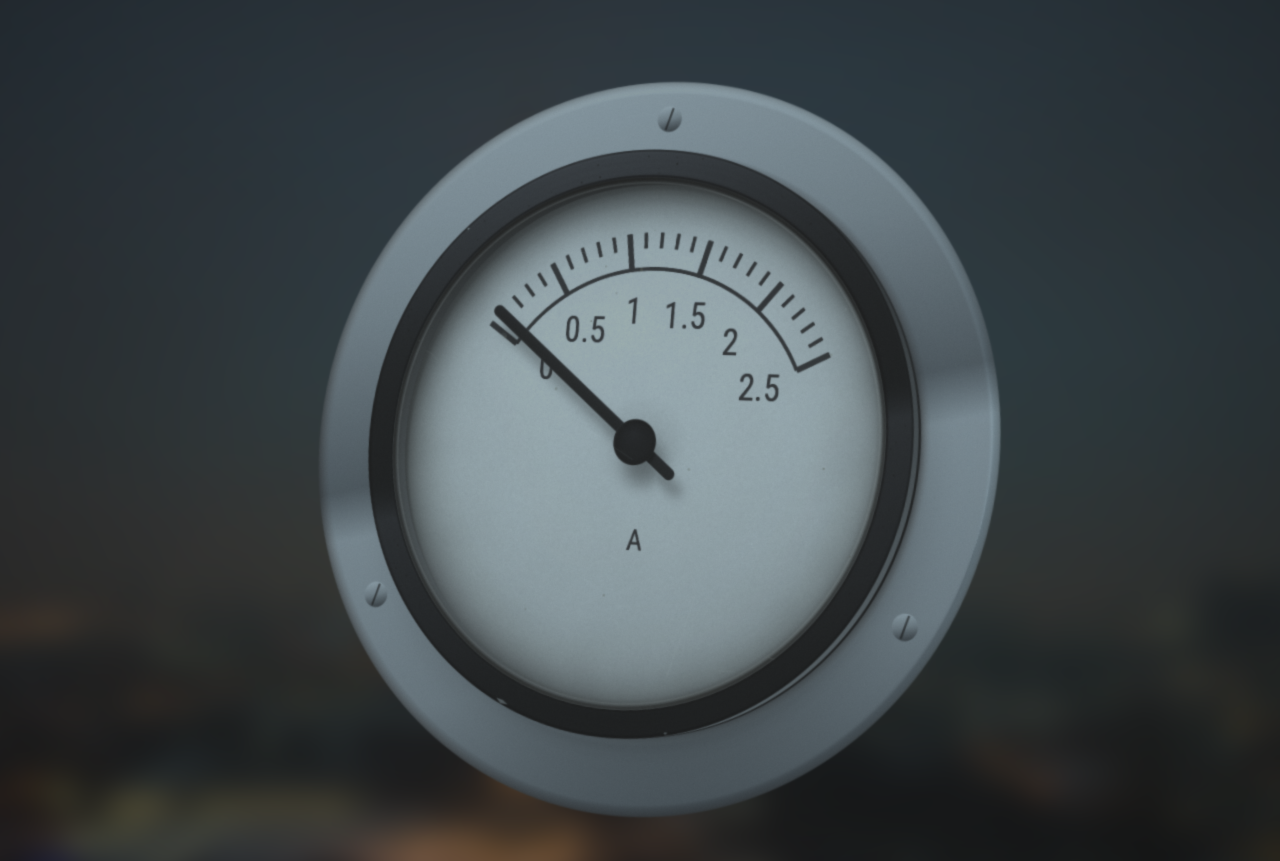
{"value": 0.1, "unit": "A"}
